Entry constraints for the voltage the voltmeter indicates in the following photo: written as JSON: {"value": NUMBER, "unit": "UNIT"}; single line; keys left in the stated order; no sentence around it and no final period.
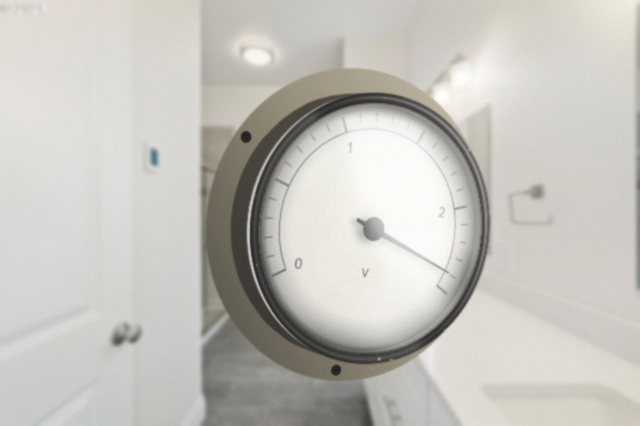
{"value": 2.4, "unit": "V"}
